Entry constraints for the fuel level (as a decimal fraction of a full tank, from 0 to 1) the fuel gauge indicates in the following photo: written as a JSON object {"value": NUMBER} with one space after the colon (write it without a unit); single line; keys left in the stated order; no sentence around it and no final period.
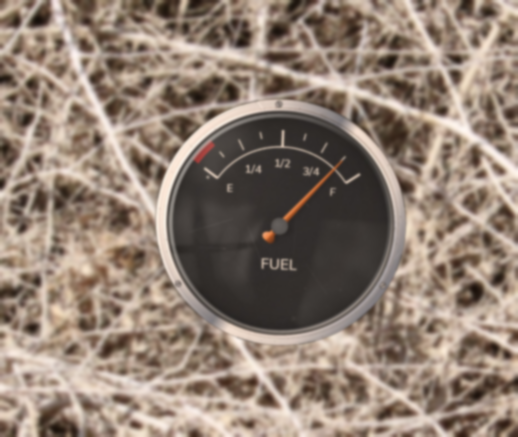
{"value": 0.875}
